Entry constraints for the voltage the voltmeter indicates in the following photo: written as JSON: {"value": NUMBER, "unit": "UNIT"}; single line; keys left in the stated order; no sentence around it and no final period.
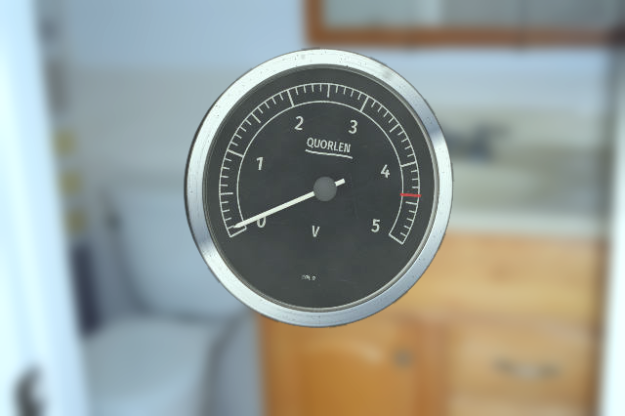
{"value": 0.1, "unit": "V"}
